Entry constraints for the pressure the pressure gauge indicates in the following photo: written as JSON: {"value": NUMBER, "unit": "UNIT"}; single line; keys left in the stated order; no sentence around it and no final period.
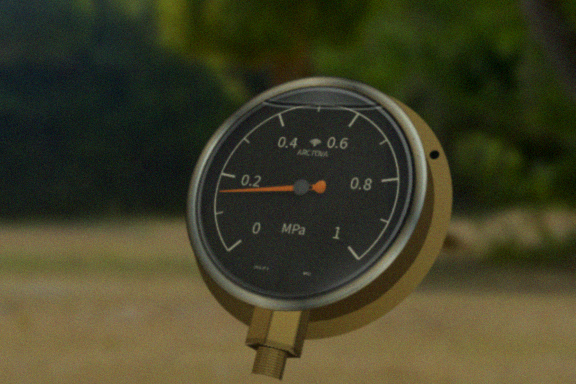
{"value": 0.15, "unit": "MPa"}
